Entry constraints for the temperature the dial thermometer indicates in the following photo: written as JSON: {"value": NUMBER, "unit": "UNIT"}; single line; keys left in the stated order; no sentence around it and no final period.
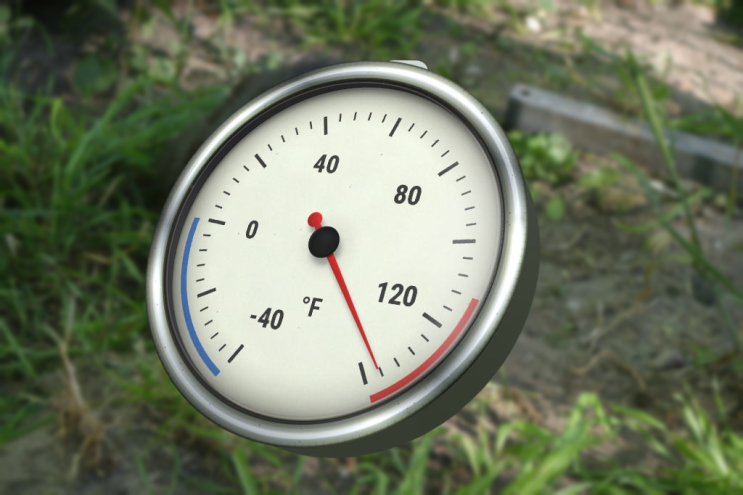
{"value": 136, "unit": "°F"}
